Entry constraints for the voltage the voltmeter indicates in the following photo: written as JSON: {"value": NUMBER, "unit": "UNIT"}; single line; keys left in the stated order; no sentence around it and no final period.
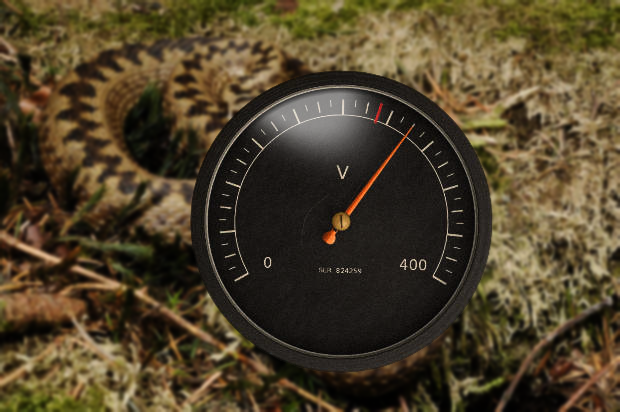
{"value": 260, "unit": "V"}
